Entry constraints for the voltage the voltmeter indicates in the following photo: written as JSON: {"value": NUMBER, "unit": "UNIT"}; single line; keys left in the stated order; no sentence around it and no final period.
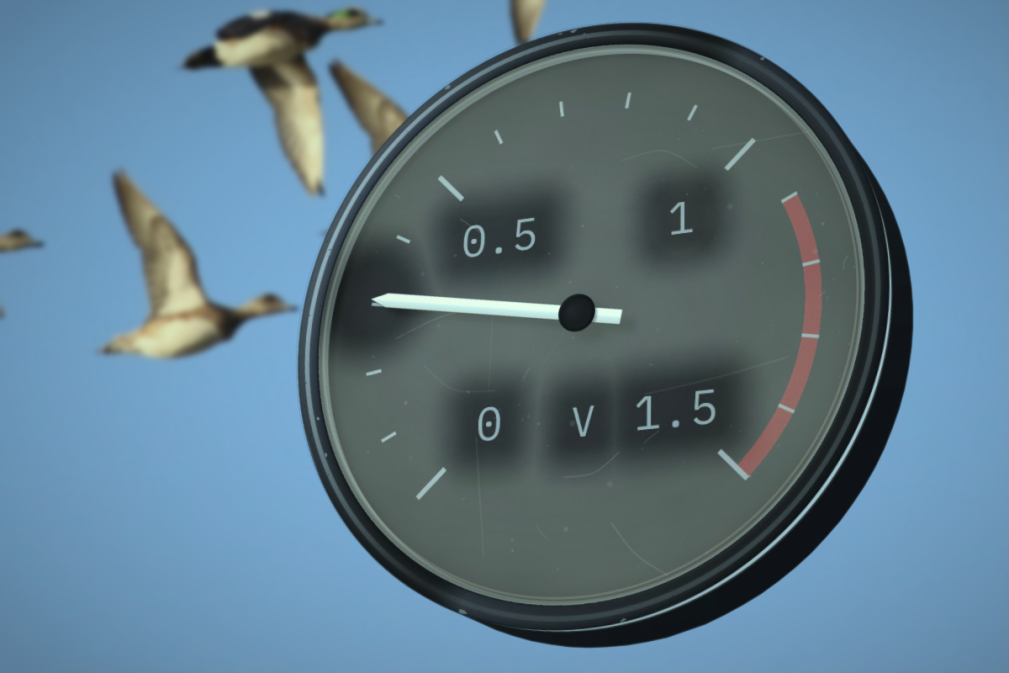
{"value": 0.3, "unit": "V"}
